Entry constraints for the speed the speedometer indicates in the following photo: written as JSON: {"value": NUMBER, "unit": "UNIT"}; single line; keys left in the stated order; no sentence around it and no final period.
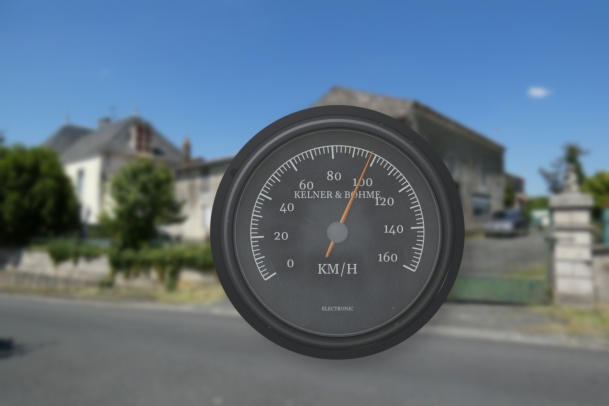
{"value": 98, "unit": "km/h"}
